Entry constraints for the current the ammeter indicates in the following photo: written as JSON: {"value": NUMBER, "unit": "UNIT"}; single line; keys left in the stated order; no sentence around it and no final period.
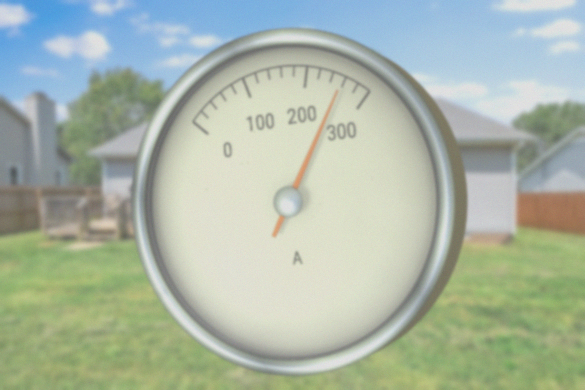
{"value": 260, "unit": "A"}
